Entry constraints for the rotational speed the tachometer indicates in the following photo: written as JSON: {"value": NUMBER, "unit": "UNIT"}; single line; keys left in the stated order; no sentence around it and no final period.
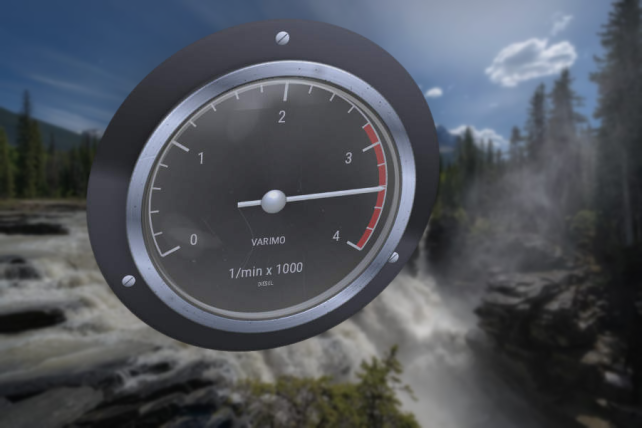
{"value": 3400, "unit": "rpm"}
